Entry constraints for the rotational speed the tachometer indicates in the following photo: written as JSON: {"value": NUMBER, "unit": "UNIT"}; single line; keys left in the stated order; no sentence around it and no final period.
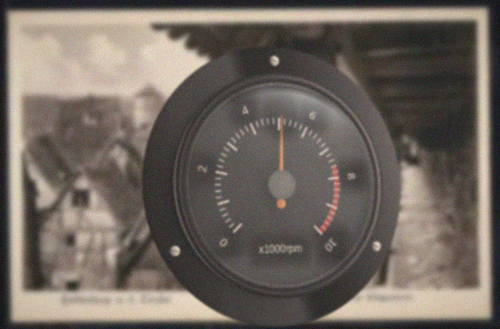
{"value": 5000, "unit": "rpm"}
